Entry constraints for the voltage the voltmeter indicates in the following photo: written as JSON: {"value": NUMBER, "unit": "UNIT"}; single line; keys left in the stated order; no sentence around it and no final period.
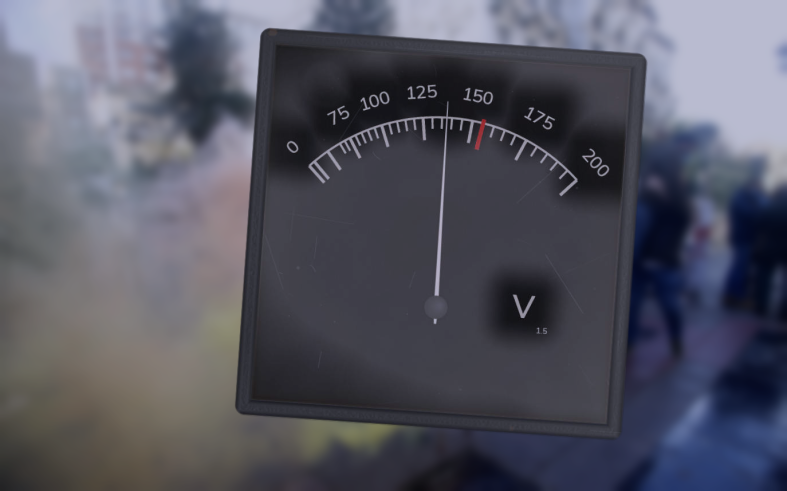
{"value": 137.5, "unit": "V"}
